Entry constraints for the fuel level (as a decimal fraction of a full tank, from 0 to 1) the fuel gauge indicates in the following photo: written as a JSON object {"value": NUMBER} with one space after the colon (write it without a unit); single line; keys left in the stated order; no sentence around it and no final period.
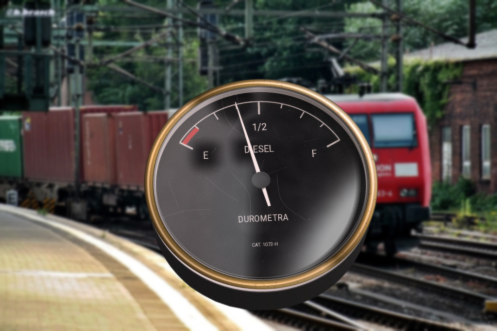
{"value": 0.375}
